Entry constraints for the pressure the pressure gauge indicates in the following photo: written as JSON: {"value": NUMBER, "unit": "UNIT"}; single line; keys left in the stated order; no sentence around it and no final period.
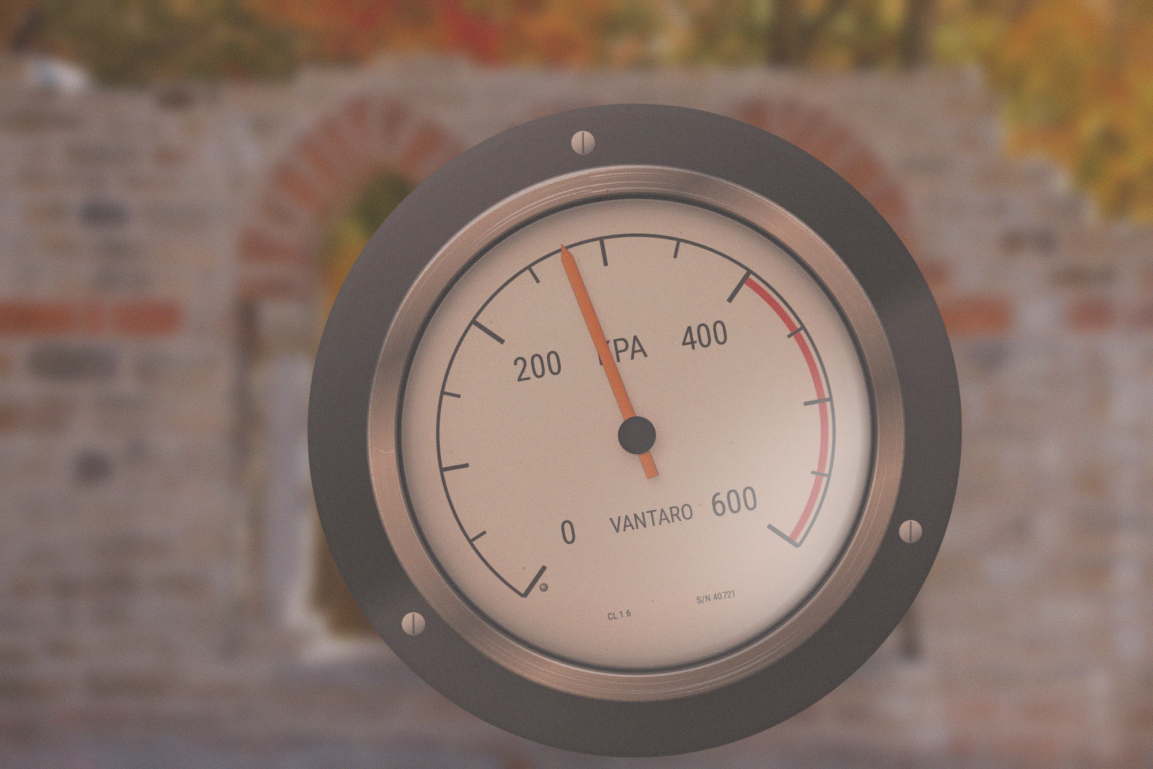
{"value": 275, "unit": "kPa"}
